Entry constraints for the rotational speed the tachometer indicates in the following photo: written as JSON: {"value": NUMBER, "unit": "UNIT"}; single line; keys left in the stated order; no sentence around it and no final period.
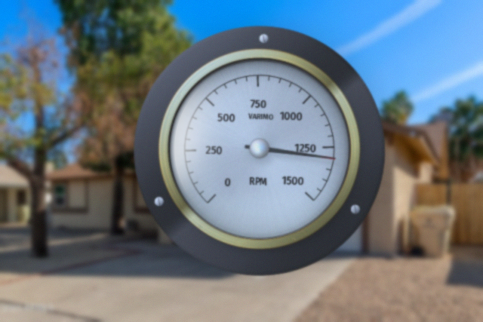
{"value": 1300, "unit": "rpm"}
